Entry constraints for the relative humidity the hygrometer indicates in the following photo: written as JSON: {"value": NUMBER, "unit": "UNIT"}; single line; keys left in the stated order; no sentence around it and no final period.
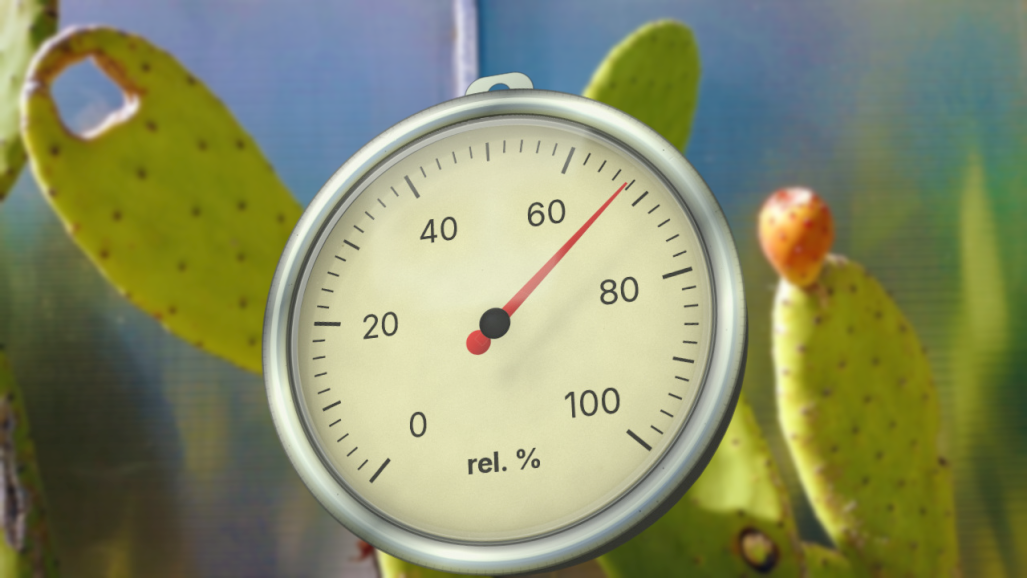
{"value": 68, "unit": "%"}
